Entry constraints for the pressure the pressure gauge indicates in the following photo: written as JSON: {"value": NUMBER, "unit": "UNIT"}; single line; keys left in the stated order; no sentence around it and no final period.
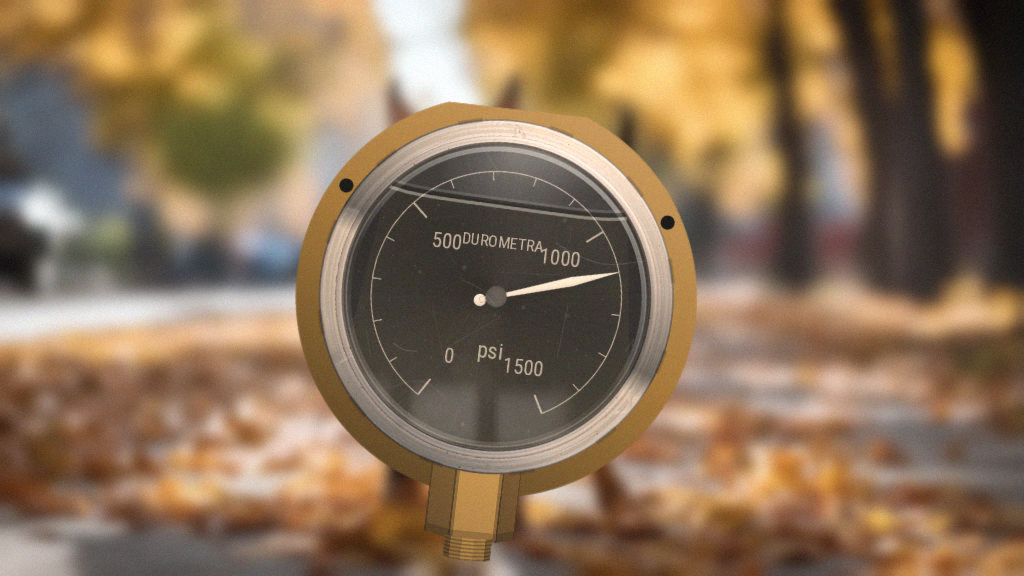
{"value": 1100, "unit": "psi"}
